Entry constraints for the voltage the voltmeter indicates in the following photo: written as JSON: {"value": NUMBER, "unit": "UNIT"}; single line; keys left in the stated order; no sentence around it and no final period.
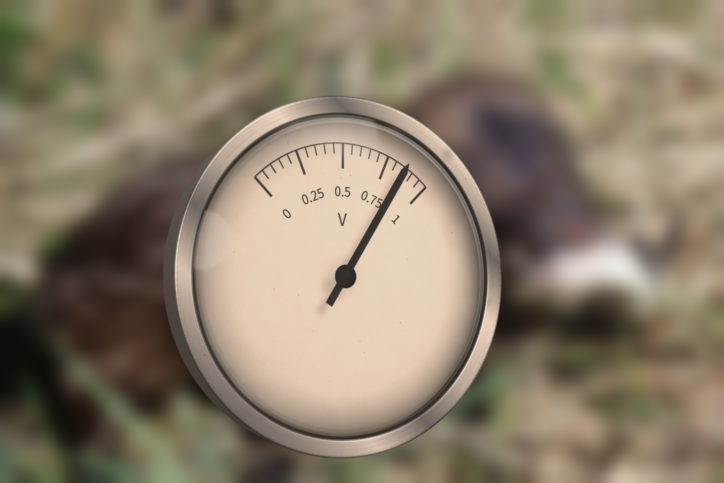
{"value": 0.85, "unit": "V"}
